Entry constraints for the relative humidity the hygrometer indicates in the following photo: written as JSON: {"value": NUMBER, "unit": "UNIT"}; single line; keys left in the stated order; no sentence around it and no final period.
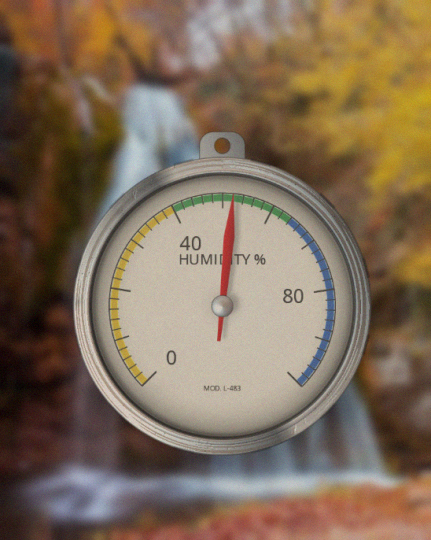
{"value": 52, "unit": "%"}
